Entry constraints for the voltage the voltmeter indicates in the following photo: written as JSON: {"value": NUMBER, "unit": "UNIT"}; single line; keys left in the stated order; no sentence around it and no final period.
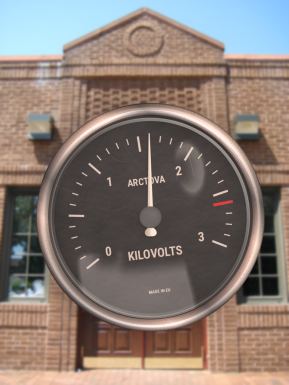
{"value": 1.6, "unit": "kV"}
